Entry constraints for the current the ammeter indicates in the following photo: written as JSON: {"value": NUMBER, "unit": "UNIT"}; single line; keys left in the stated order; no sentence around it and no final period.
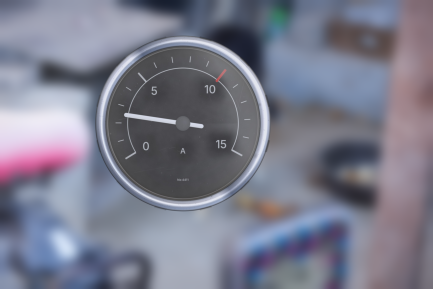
{"value": 2.5, "unit": "A"}
